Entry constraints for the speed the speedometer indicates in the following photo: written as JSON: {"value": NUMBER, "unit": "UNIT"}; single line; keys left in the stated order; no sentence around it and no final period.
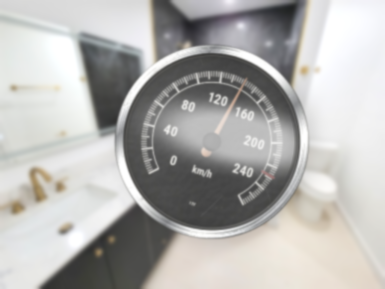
{"value": 140, "unit": "km/h"}
